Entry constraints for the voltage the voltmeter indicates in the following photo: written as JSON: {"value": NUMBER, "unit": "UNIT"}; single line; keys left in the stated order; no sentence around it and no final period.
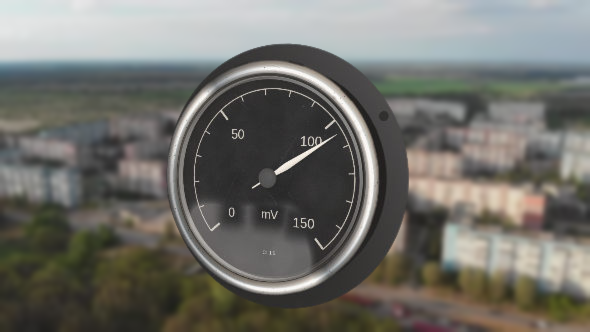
{"value": 105, "unit": "mV"}
